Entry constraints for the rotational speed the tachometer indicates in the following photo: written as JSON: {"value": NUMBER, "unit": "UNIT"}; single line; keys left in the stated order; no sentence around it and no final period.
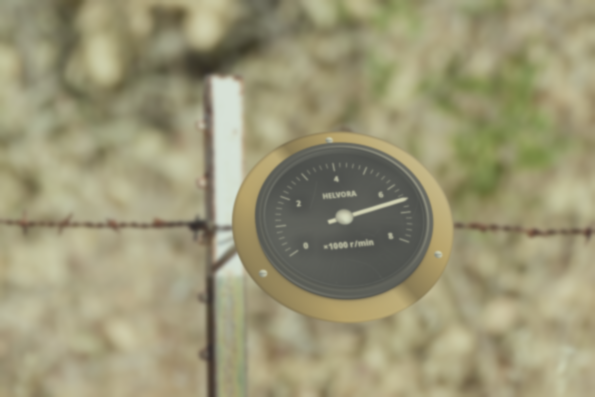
{"value": 6600, "unit": "rpm"}
